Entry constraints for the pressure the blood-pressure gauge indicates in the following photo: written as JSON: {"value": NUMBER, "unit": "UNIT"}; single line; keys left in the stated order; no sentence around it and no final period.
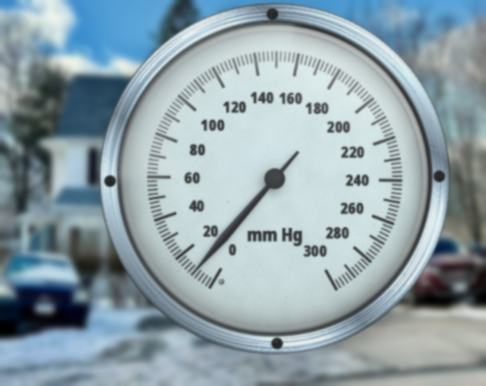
{"value": 10, "unit": "mmHg"}
